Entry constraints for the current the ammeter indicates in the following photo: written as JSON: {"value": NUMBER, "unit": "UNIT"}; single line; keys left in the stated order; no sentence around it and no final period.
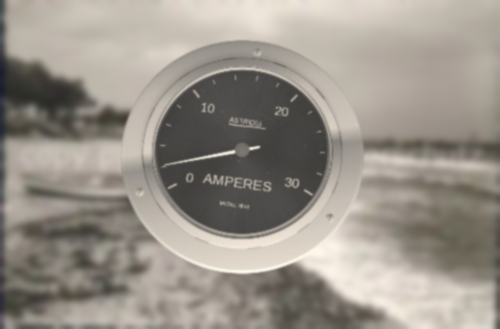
{"value": 2, "unit": "A"}
